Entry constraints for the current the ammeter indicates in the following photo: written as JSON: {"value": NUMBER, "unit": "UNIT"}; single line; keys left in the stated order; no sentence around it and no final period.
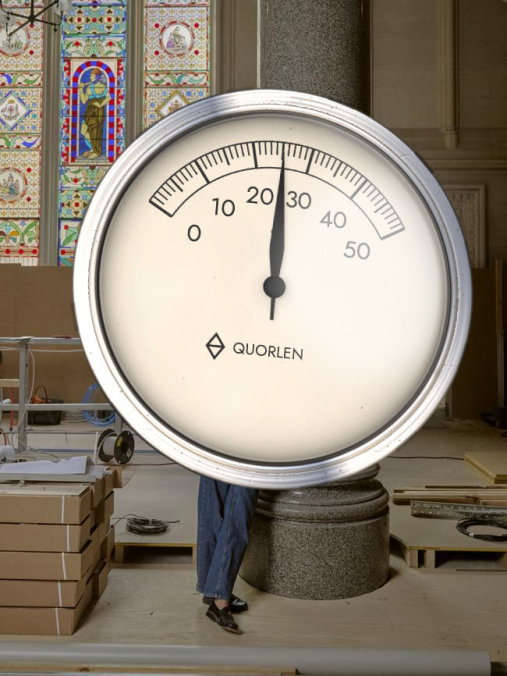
{"value": 25, "unit": "A"}
